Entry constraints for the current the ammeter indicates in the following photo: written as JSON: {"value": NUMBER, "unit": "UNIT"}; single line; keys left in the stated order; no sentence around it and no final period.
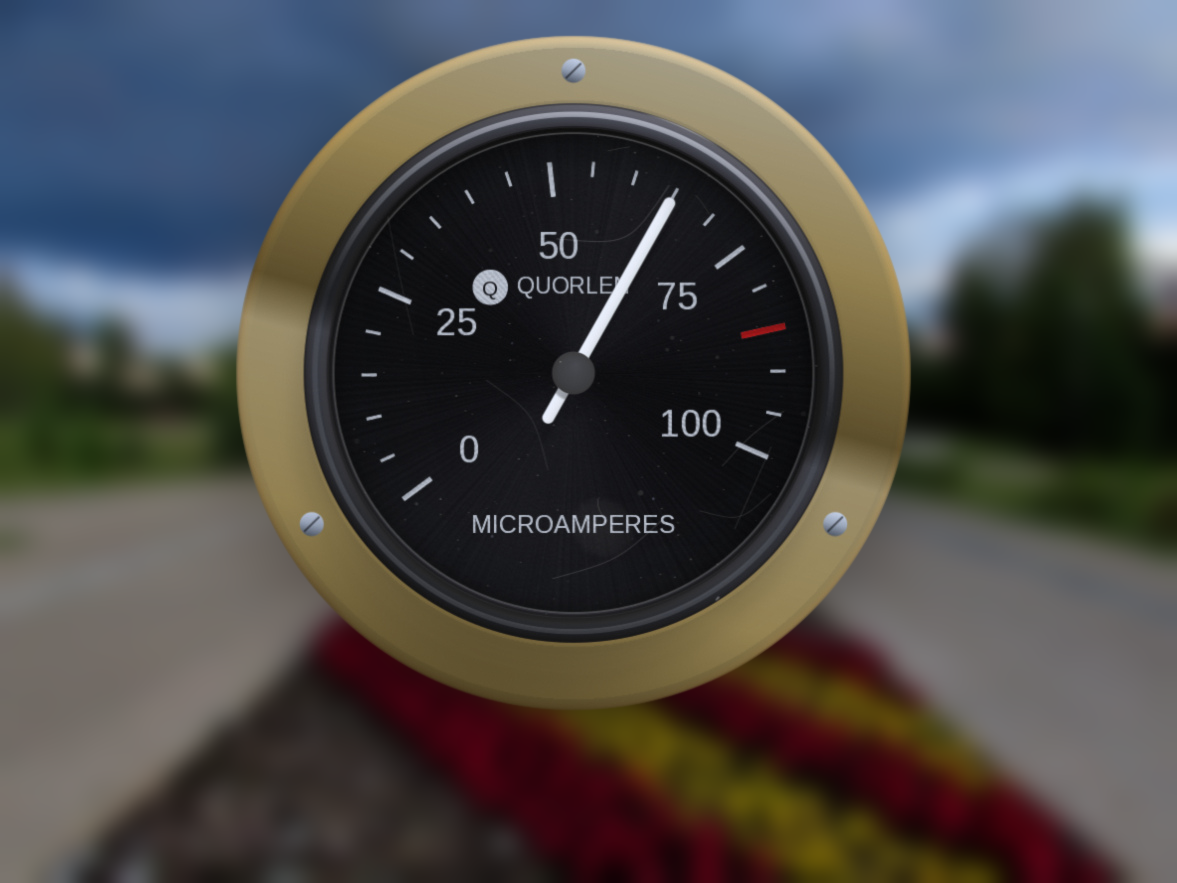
{"value": 65, "unit": "µA"}
